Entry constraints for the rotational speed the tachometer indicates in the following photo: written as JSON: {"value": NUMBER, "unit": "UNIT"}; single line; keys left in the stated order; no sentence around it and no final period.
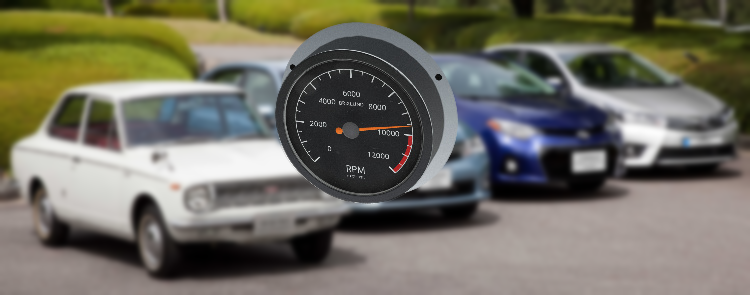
{"value": 9500, "unit": "rpm"}
